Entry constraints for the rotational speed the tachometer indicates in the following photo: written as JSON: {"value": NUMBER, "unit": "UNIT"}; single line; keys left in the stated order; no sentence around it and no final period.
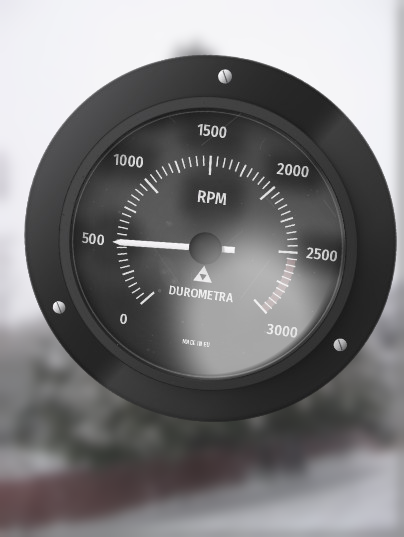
{"value": 500, "unit": "rpm"}
